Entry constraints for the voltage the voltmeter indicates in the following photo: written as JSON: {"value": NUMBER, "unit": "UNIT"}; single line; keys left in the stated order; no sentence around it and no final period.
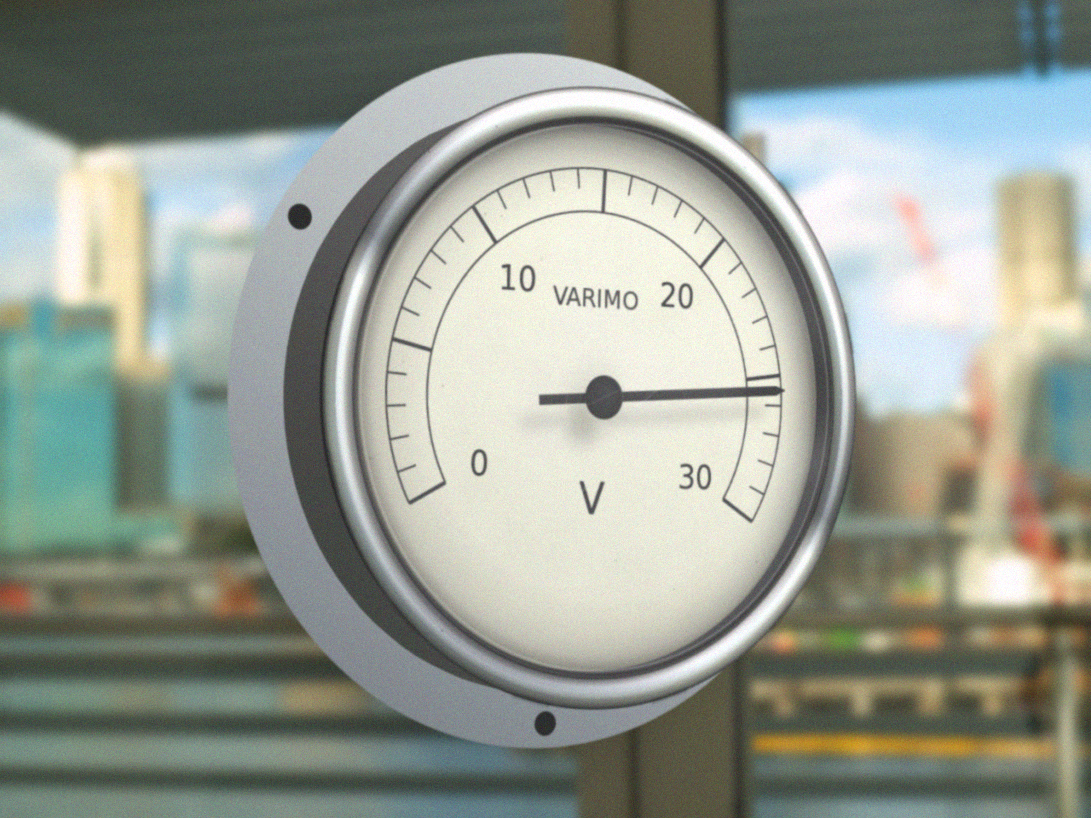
{"value": 25.5, "unit": "V"}
